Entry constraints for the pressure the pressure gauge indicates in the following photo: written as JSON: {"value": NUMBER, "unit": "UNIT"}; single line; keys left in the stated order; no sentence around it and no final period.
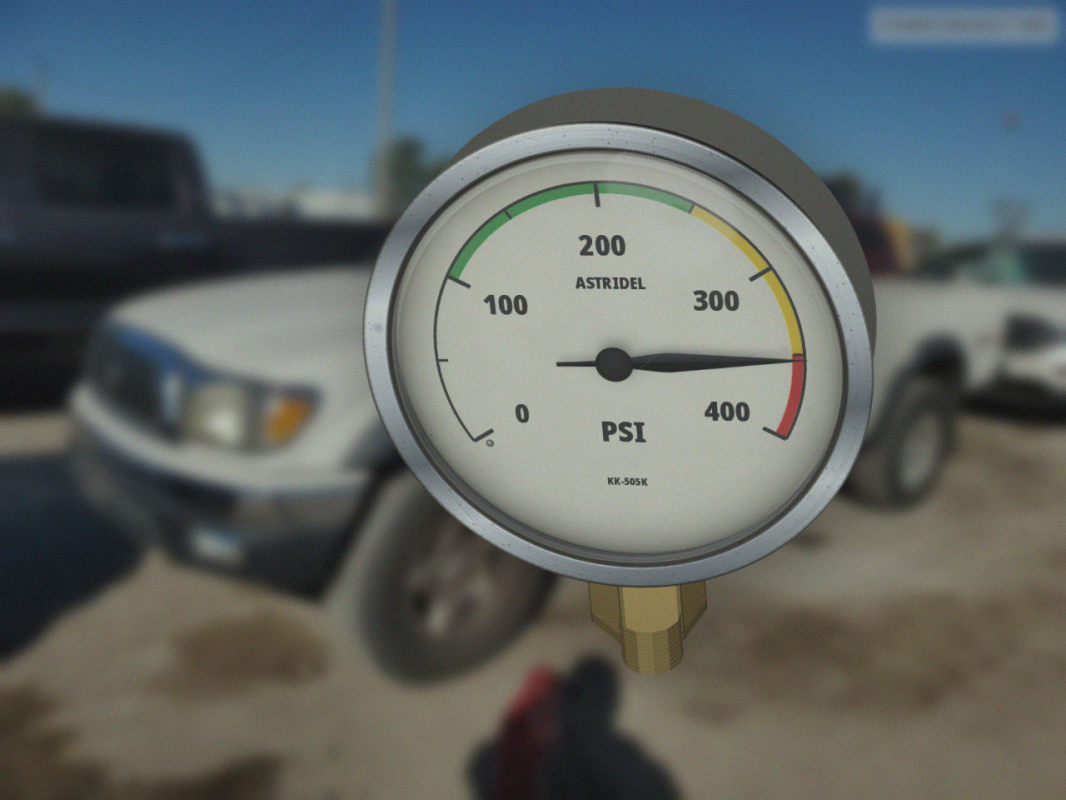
{"value": 350, "unit": "psi"}
